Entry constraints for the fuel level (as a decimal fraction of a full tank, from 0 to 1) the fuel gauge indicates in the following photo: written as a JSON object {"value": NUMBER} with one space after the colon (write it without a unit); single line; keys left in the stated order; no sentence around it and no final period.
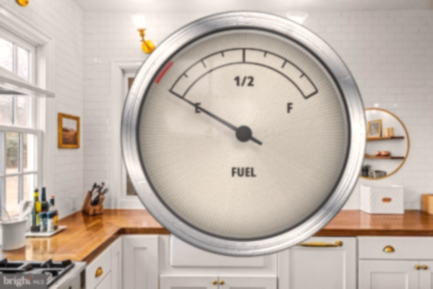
{"value": 0}
